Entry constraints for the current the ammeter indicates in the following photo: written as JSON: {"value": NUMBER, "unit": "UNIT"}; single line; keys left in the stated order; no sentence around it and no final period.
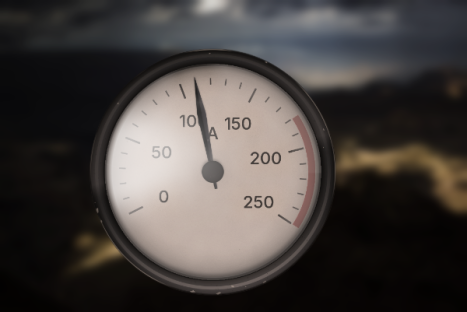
{"value": 110, "unit": "A"}
